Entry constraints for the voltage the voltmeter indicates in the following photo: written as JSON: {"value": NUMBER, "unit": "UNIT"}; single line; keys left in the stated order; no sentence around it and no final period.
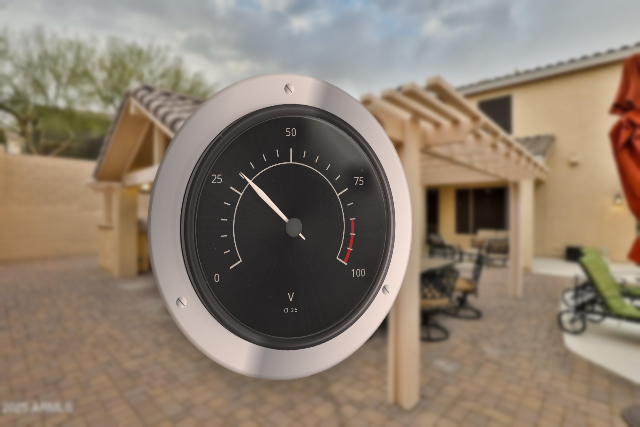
{"value": 30, "unit": "V"}
